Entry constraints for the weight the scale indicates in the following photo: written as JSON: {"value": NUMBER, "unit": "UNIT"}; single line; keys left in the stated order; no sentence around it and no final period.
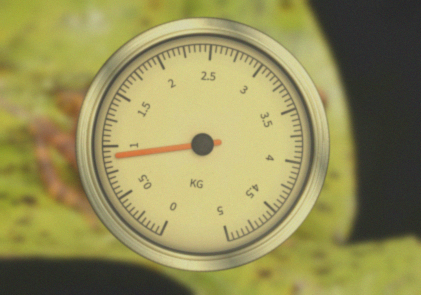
{"value": 0.9, "unit": "kg"}
